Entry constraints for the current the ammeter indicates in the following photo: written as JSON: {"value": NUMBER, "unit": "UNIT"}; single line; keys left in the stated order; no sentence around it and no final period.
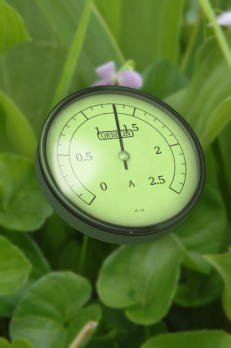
{"value": 1.3, "unit": "A"}
